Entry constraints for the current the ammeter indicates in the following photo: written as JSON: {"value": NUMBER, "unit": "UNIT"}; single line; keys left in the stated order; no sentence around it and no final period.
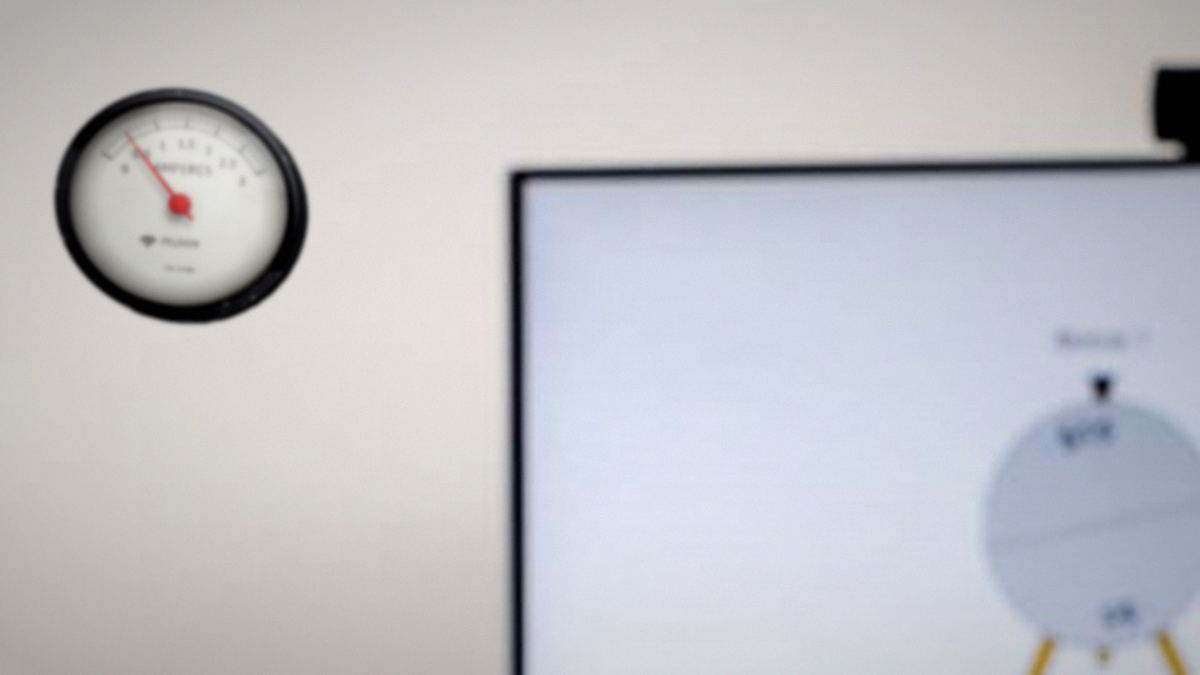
{"value": 0.5, "unit": "A"}
